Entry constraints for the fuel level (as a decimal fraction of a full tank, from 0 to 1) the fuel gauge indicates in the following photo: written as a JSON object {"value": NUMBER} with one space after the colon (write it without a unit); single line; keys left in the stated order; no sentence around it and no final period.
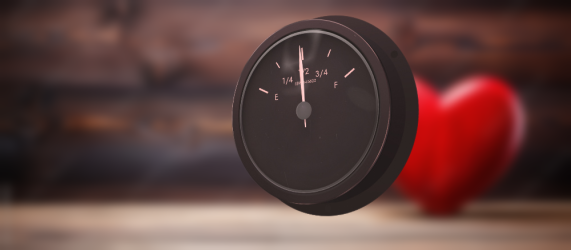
{"value": 0.5}
